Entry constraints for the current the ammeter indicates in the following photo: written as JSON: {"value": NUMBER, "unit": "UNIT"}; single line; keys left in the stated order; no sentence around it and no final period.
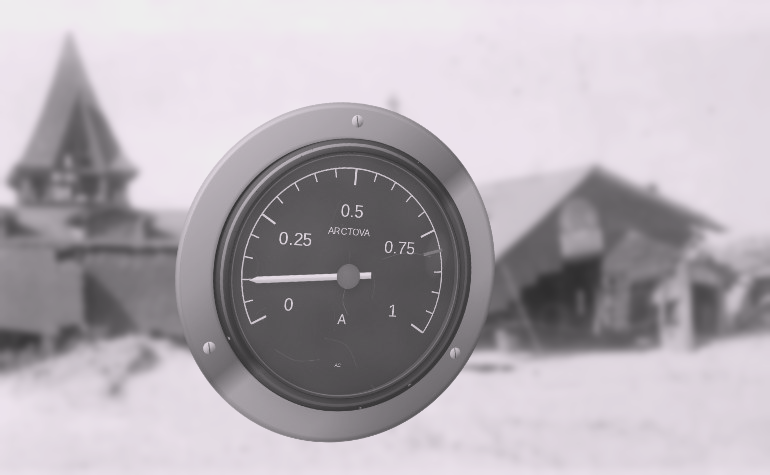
{"value": 0.1, "unit": "A"}
